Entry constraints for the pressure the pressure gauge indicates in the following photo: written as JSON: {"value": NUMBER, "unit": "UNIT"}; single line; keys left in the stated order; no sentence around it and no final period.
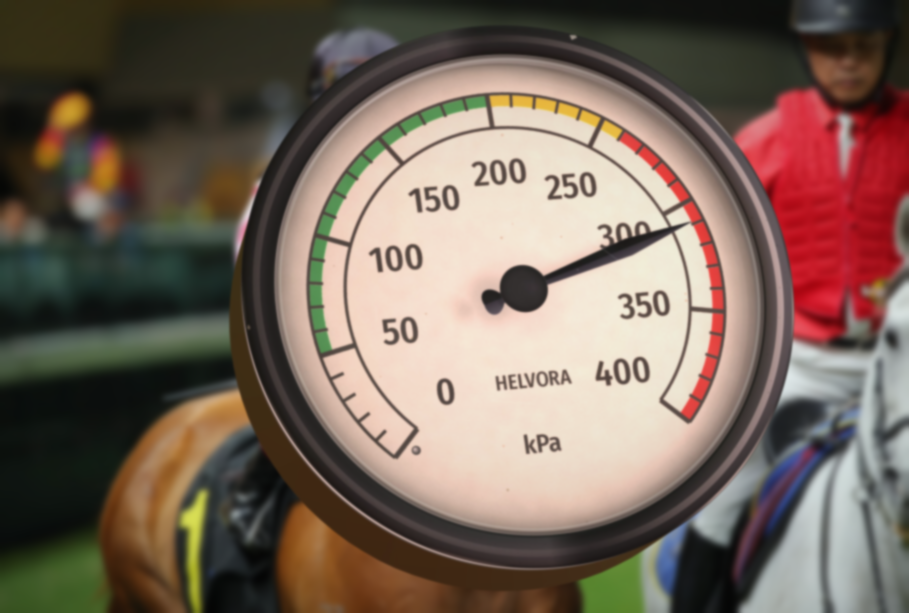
{"value": 310, "unit": "kPa"}
